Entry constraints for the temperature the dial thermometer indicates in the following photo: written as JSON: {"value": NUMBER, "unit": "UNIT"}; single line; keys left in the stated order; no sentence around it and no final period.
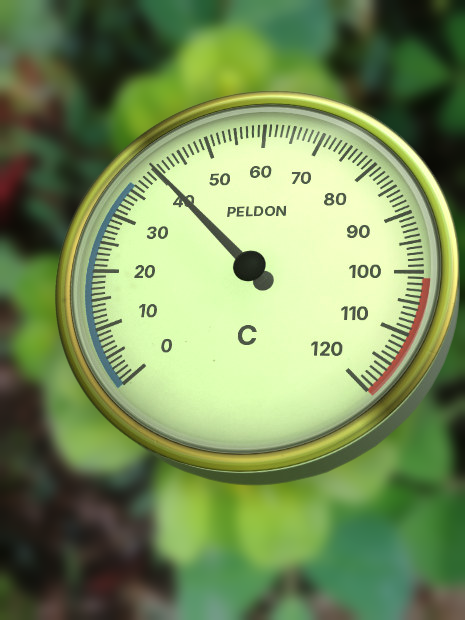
{"value": 40, "unit": "°C"}
